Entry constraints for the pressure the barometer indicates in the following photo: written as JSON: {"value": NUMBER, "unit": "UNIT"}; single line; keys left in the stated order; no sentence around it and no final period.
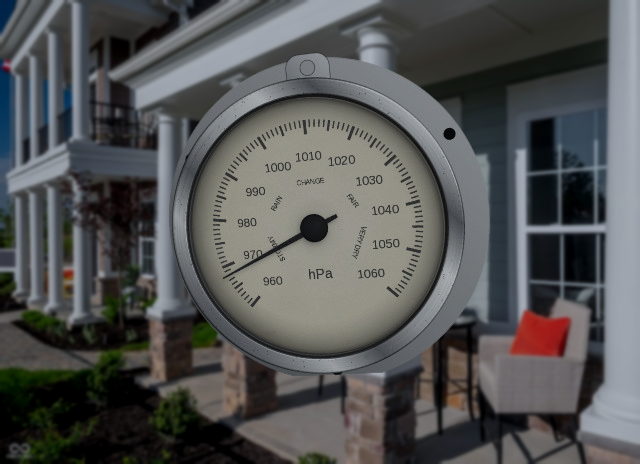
{"value": 968, "unit": "hPa"}
